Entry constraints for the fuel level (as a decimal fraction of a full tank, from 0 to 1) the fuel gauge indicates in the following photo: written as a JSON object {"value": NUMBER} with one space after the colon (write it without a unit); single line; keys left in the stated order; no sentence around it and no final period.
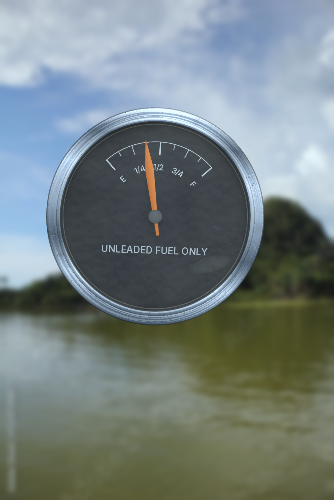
{"value": 0.375}
